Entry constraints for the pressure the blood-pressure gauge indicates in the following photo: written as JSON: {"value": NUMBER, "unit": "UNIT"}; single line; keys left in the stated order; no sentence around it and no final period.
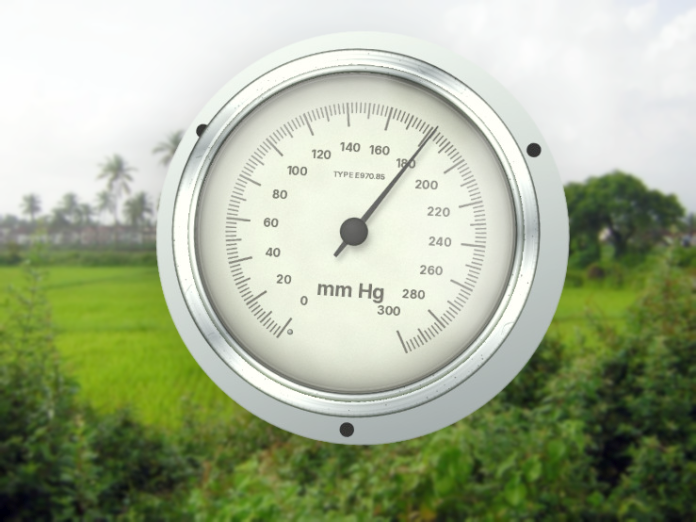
{"value": 182, "unit": "mmHg"}
